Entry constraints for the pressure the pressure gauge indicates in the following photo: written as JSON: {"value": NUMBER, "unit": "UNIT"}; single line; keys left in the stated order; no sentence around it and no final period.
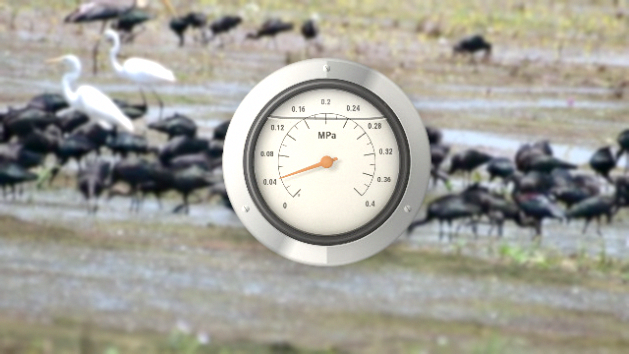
{"value": 0.04, "unit": "MPa"}
